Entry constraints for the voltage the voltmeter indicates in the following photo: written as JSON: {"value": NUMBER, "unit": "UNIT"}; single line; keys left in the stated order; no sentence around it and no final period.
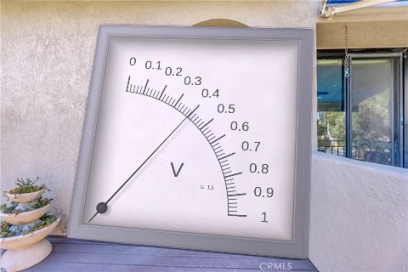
{"value": 0.4, "unit": "V"}
